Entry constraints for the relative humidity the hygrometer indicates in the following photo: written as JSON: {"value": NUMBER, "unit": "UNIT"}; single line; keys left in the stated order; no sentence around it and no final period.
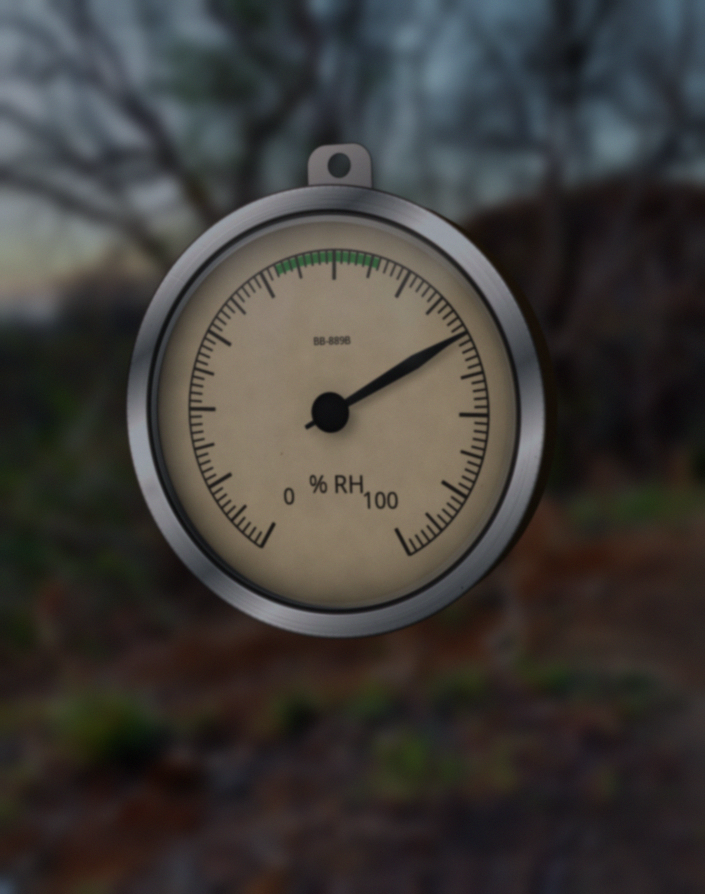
{"value": 70, "unit": "%"}
